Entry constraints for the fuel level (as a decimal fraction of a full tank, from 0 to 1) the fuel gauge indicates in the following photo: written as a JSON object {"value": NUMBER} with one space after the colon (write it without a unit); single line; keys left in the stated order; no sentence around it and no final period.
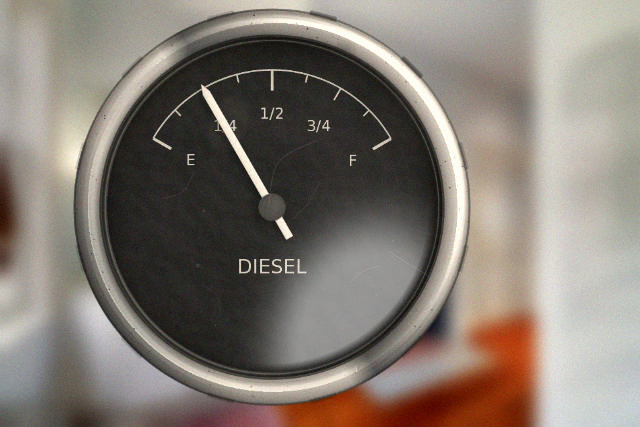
{"value": 0.25}
